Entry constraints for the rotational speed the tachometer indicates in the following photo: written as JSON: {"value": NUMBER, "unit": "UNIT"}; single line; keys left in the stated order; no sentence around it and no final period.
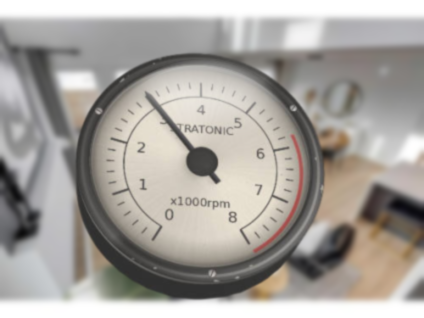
{"value": 3000, "unit": "rpm"}
